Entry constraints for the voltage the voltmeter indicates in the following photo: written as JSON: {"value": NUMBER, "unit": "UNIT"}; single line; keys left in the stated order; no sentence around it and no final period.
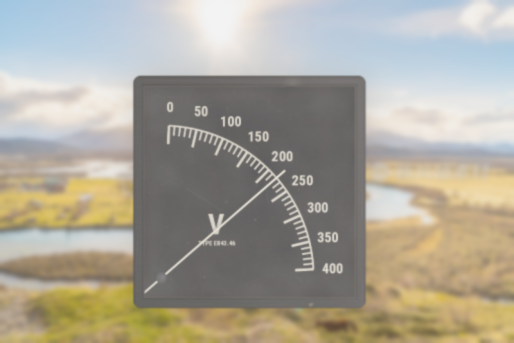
{"value": 220, "unit": "V"}
